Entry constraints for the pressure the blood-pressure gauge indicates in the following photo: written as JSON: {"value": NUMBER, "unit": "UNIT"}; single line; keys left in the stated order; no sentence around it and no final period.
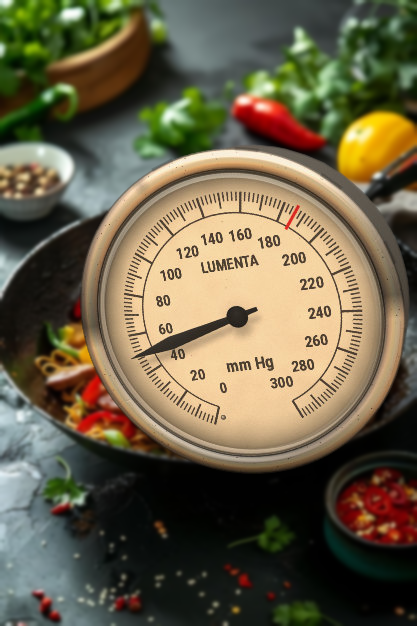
{"value": 50, "unit": "mmHg"}
